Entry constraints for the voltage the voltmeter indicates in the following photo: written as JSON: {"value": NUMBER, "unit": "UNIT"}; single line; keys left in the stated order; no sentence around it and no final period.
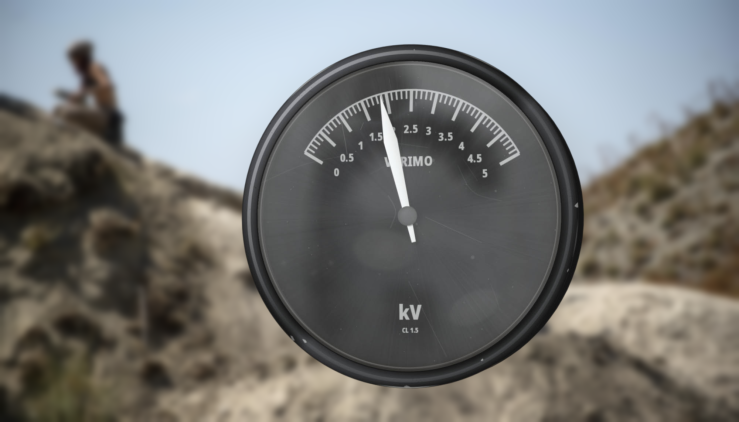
{"value": 1.9, "unit": "kV"}
